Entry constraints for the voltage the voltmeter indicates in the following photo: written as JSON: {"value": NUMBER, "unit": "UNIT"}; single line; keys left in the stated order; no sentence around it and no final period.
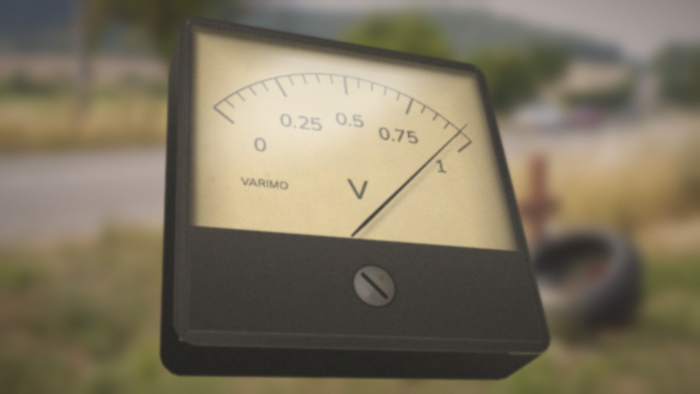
{"value": 0.95, "unit": "V"}
